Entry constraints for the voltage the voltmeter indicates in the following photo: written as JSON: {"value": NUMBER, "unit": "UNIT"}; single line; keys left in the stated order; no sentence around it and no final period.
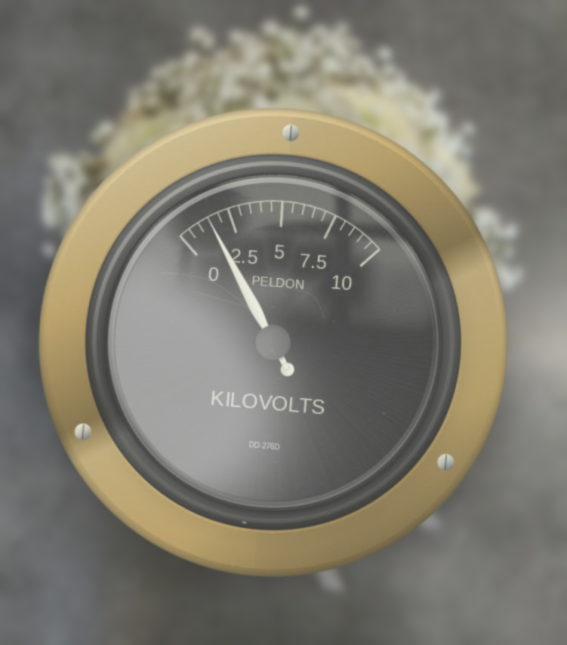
{"value": 1.5, "unit": "kV"}
